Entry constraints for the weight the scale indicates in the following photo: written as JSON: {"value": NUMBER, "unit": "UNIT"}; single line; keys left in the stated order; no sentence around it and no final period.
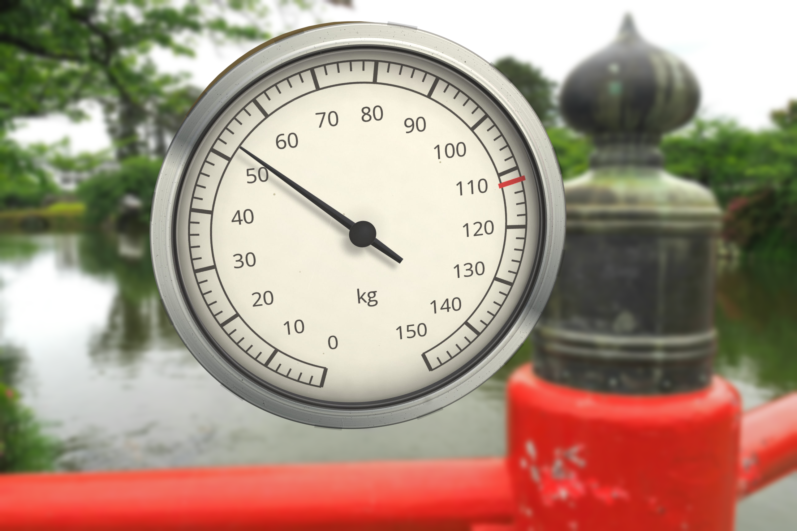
{"value": 53, "unit": "kg"}
